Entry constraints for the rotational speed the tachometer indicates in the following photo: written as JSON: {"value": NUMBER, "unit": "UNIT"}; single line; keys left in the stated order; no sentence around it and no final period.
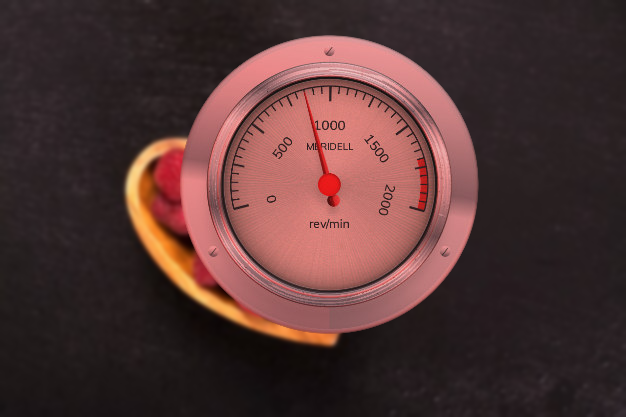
{"value": 850, "unit": "rpm"}
